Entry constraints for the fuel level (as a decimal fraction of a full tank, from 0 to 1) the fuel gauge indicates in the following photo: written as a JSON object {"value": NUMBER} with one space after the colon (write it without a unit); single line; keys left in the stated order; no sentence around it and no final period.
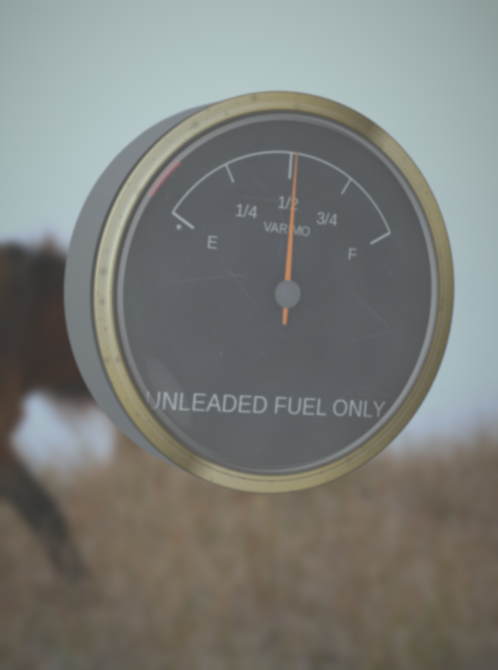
{"value": 0.5}
